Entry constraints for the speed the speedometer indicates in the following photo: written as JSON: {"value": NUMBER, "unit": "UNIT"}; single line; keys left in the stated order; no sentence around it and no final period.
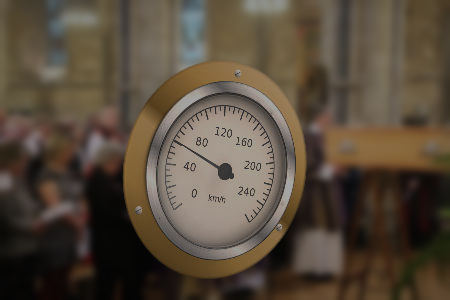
{"value": 60, "unit": "km/h"}
